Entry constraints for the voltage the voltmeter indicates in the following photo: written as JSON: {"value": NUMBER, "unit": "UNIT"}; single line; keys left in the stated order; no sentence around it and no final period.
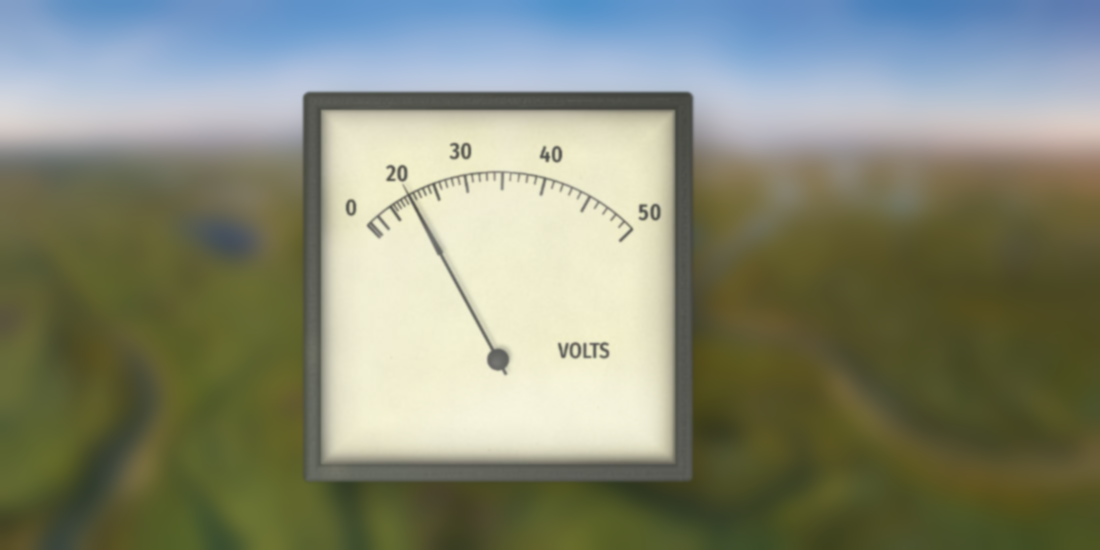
{"value": 20, "unit": "V"}
